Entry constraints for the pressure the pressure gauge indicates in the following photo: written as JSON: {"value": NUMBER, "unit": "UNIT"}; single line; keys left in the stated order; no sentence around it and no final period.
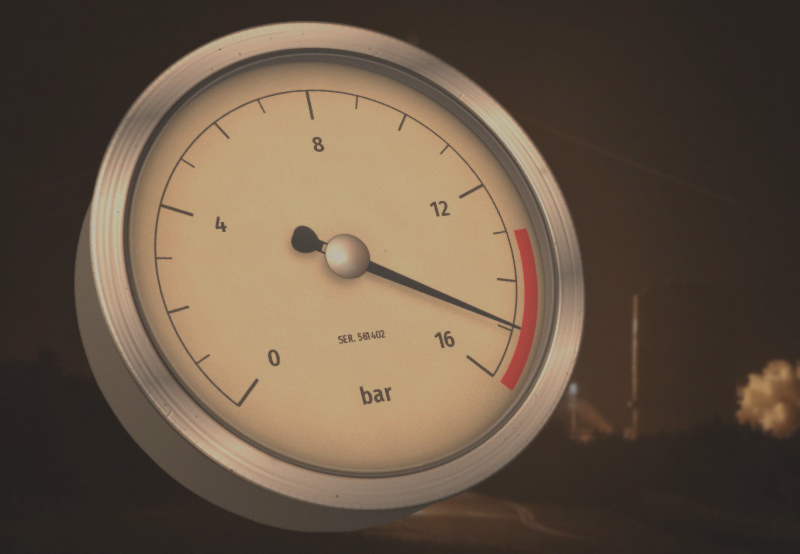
{"value": 15, "unit": "bar"}
